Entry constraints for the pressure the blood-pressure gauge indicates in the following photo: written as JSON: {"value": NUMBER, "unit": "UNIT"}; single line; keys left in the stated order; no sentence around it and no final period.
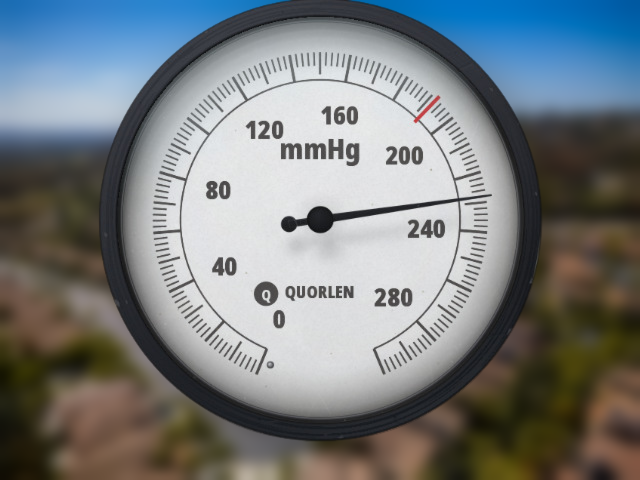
{"value": 228, "unit": "mmHg"}
